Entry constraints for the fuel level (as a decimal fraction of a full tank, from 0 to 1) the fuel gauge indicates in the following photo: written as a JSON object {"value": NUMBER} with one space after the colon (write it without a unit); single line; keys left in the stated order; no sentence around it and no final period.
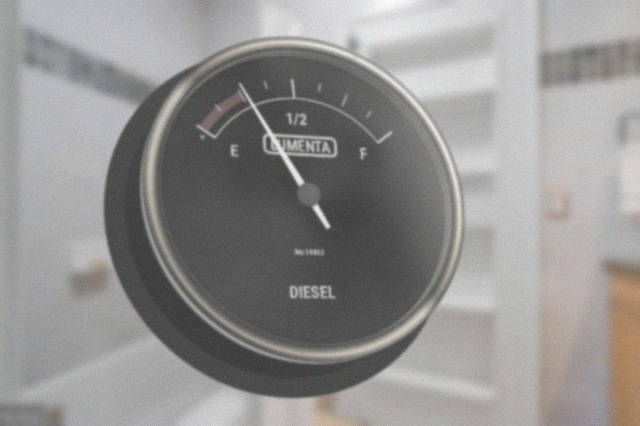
{"value": 0.25}
